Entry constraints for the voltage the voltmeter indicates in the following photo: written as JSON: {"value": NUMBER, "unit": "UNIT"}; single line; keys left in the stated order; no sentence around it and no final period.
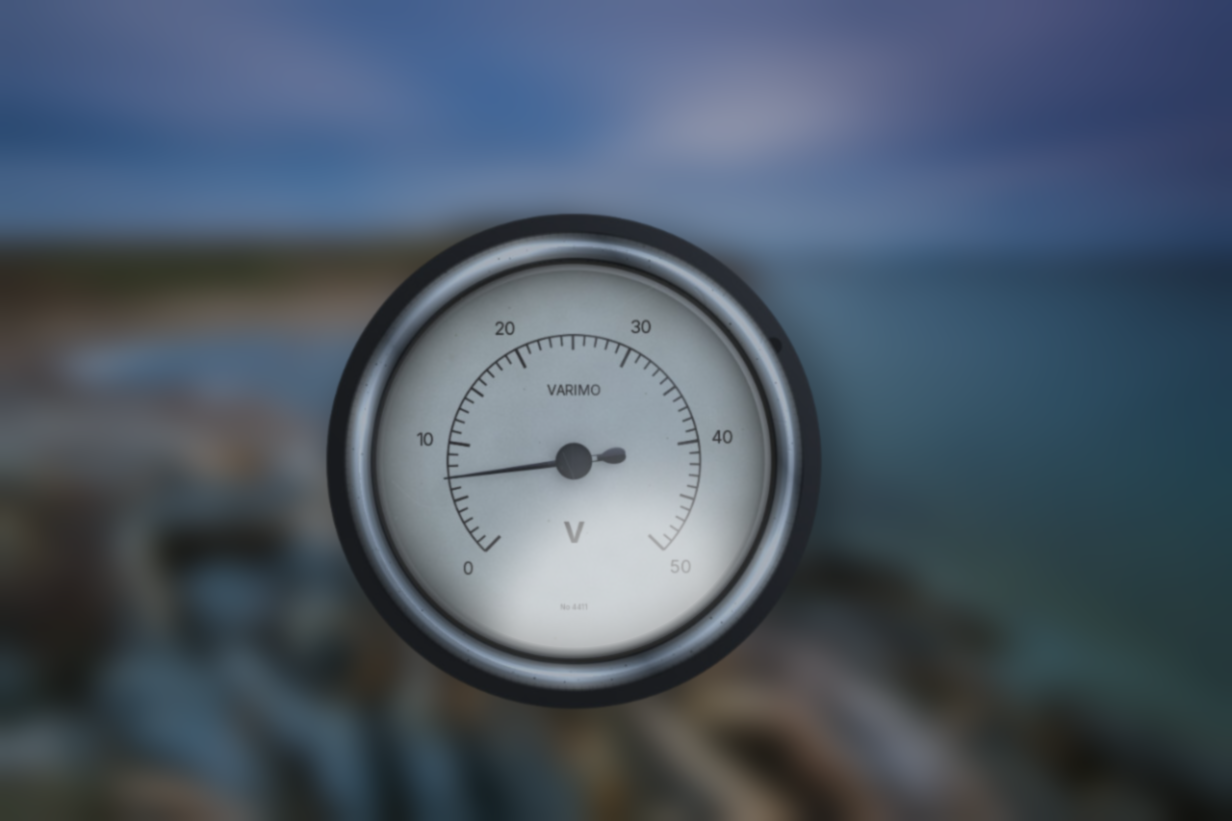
{"value": 7, "unit": "V"}
